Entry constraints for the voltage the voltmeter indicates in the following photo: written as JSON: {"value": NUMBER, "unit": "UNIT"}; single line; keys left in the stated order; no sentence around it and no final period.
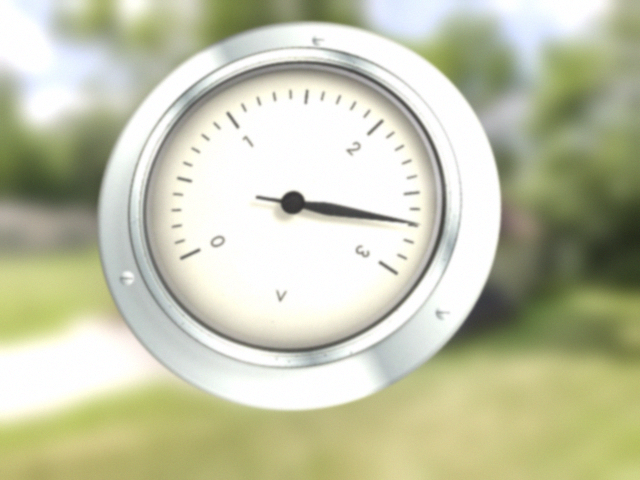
{"value": 2.7, "unit": "V"}
